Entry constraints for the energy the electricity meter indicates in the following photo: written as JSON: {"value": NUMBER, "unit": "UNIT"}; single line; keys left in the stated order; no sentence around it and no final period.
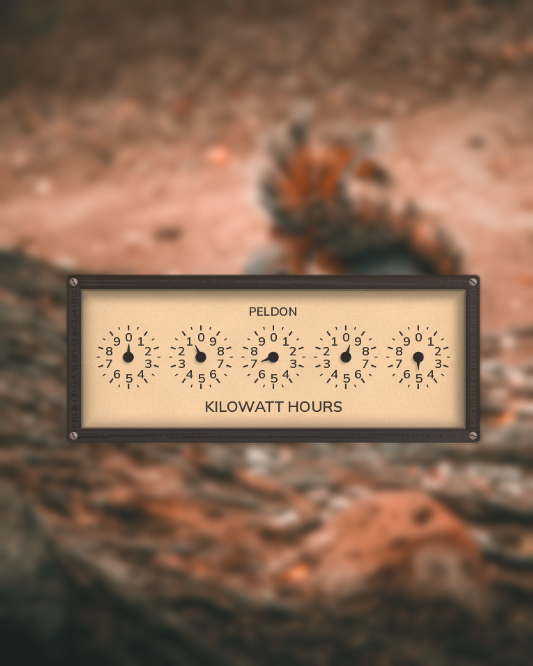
{"value": 695, "unit": "kWh"}
